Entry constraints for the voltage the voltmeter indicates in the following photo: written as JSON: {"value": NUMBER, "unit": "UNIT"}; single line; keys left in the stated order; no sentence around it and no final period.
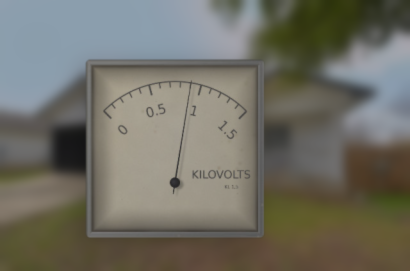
{"value": 0.9, "unit": "kV"}
